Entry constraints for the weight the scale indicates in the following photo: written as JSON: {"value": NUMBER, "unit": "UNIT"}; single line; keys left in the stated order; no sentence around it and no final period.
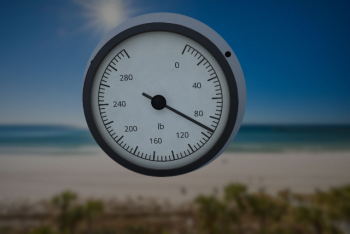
{"value": 92, "unit": "lb"}
